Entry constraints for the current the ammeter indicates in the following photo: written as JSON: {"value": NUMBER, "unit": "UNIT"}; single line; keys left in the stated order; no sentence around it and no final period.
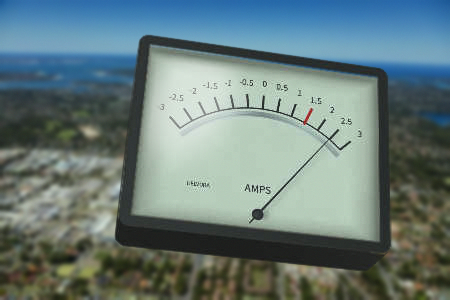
{"value": 2.5, "unit": "A"}
